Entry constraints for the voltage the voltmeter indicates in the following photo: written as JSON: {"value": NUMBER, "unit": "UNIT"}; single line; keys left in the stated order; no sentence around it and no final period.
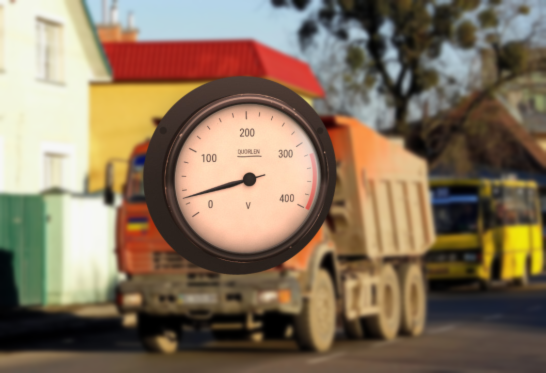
{"value": 30, "unit": "V"}
